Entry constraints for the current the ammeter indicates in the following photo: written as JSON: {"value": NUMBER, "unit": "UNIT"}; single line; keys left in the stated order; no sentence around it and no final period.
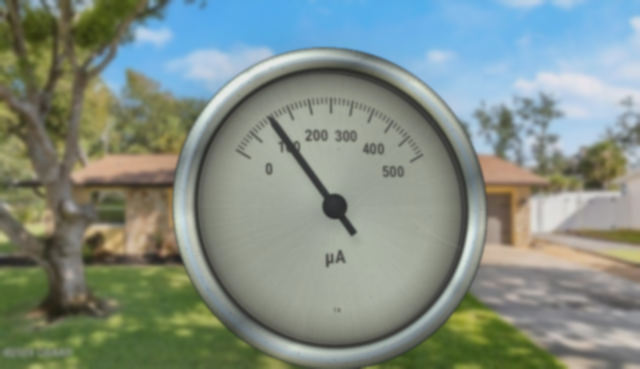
{"value": 100, "unit": "µA"}
